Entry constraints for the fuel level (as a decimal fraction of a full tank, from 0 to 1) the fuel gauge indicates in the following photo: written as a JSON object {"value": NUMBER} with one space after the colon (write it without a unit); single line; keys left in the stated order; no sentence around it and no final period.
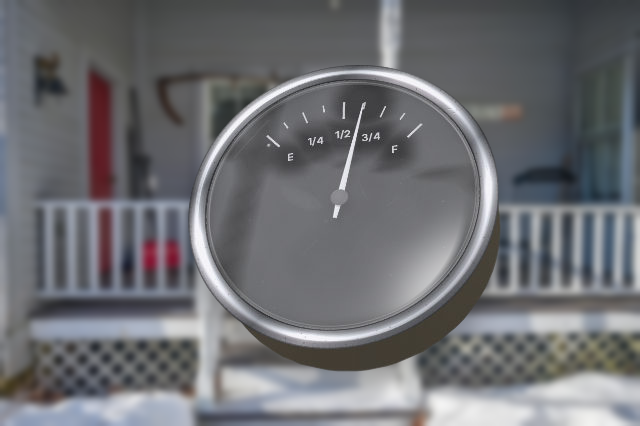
{"value": 0.625}
